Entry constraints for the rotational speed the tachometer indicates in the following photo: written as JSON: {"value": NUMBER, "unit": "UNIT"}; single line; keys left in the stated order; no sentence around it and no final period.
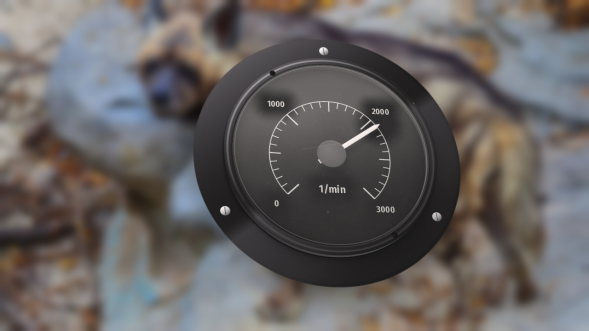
{"value": 2100, "unit": "rpm"}
